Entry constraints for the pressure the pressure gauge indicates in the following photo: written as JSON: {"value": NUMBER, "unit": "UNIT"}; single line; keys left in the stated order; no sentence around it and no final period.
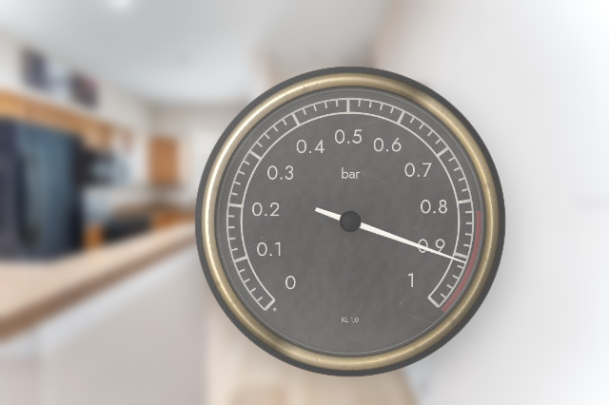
{"value": 0.91, "unit": "bar"}
